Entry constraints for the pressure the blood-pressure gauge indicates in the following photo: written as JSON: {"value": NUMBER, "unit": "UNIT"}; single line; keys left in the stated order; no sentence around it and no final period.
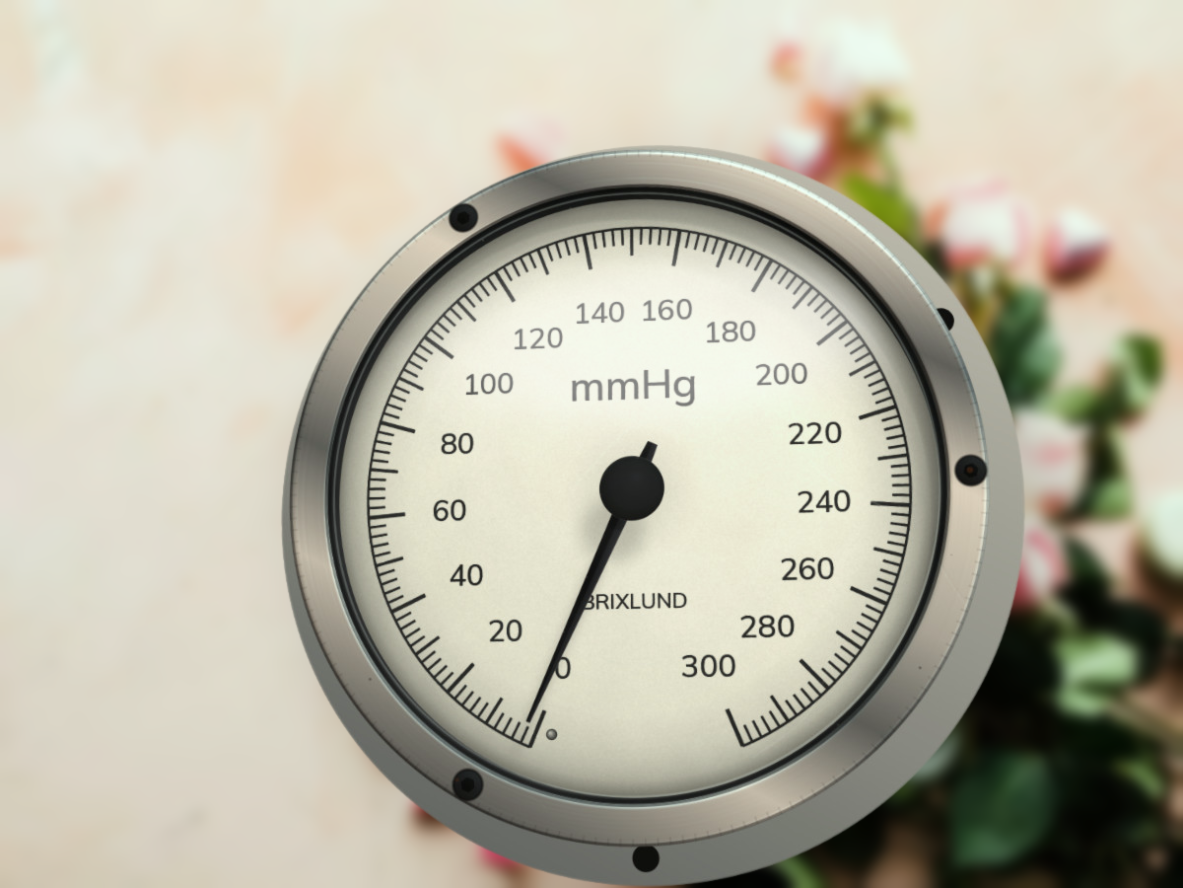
{"value": 2, "unit": "mmHg"}
